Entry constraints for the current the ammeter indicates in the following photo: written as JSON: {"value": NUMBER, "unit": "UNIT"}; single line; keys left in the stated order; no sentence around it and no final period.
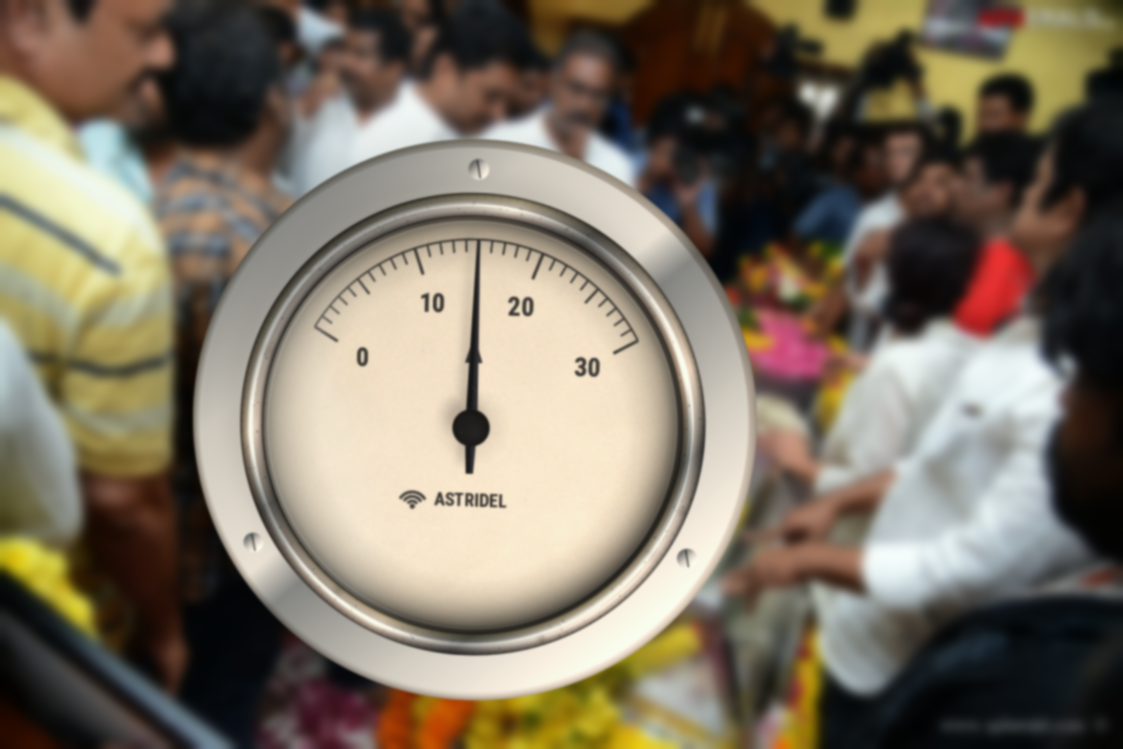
{"value": 15, "unit": "A"}
